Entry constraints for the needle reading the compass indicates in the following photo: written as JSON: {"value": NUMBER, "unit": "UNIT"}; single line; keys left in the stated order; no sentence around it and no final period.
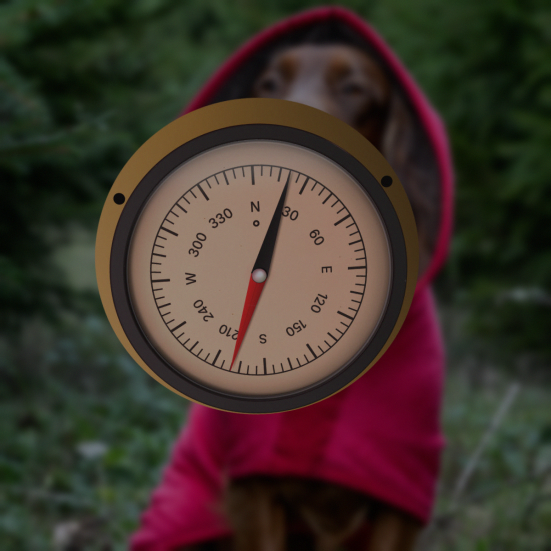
{"value": 200, "unit": "°"}
